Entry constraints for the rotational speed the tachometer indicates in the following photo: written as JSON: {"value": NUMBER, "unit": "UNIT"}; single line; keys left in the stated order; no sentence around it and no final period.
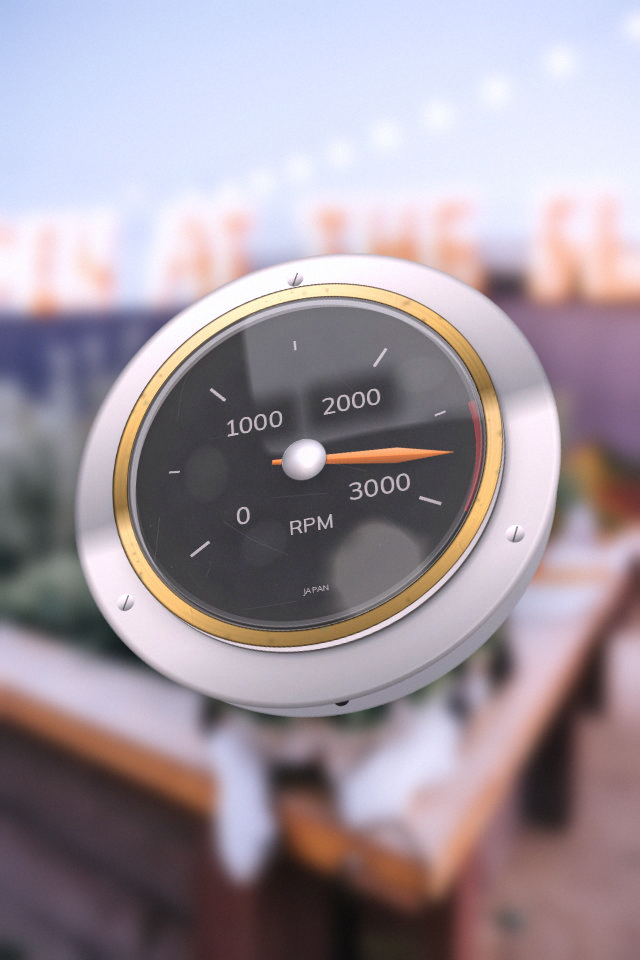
{"value": 2750, "unit": "rpm"}
